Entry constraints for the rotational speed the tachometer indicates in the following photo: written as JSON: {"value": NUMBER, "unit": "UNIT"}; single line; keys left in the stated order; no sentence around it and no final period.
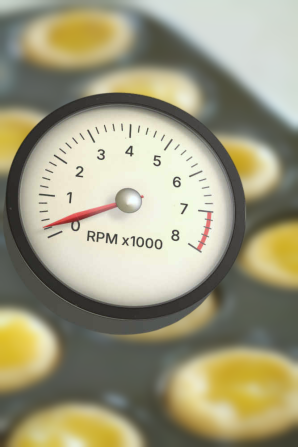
{"value": 200, "unit": "rpm"}
